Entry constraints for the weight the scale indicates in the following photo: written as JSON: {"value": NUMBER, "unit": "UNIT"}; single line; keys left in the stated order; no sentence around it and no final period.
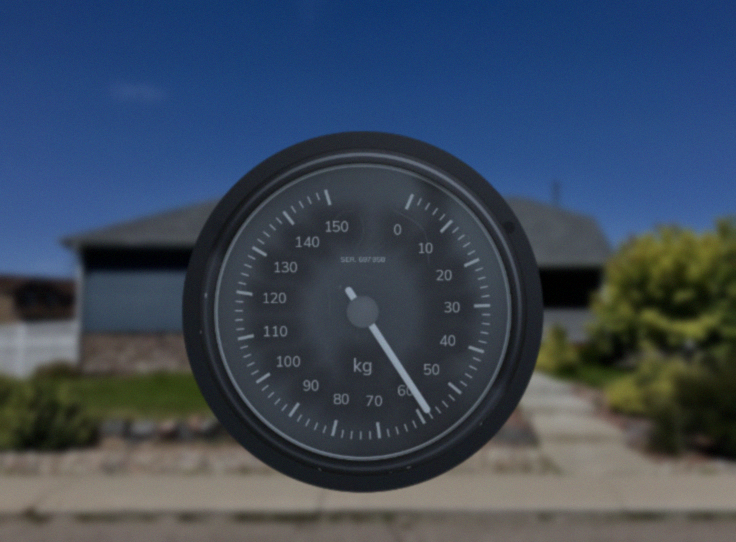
{"value": 58, "unit": "kg"}
